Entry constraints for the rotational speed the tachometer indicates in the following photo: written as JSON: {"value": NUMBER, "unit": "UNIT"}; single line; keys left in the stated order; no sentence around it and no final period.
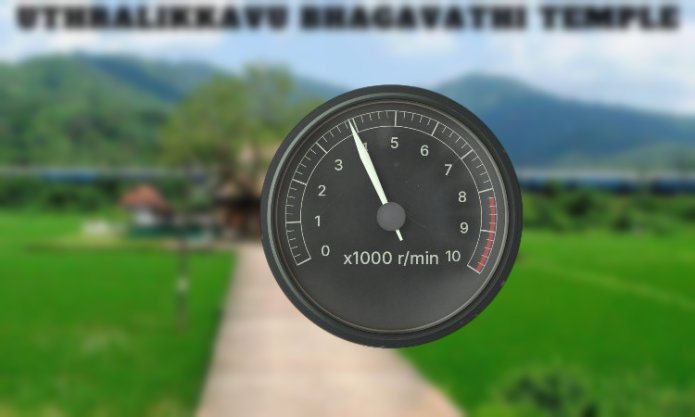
{"value": 3900, "unit": "rpm"}
